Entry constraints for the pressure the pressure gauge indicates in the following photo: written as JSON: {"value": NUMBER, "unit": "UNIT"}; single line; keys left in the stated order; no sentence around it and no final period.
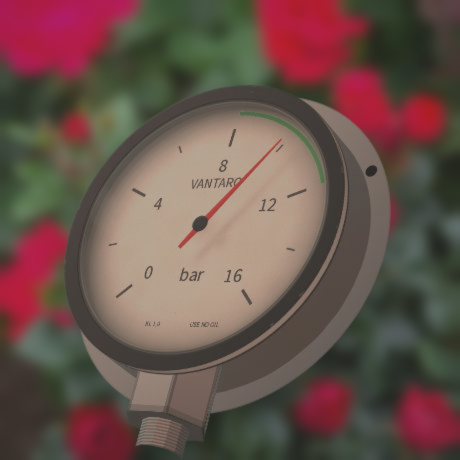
{"value": 10, "unit": "bar"}
